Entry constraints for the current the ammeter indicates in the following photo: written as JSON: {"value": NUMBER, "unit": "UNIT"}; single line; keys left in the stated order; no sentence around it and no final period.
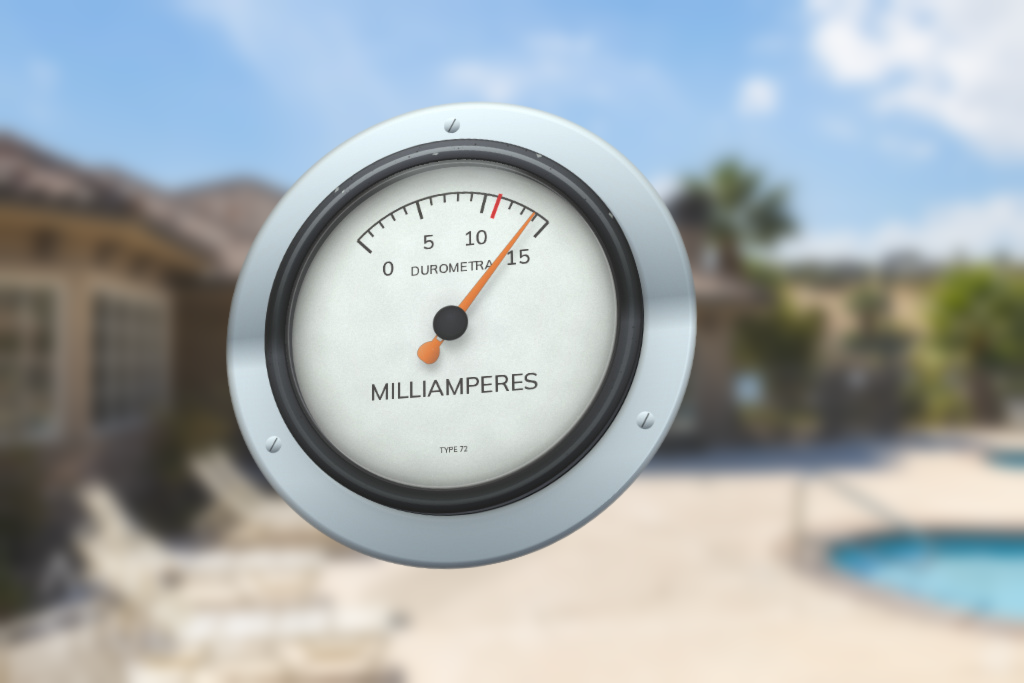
{"value": 14, "unit": "mA"}
